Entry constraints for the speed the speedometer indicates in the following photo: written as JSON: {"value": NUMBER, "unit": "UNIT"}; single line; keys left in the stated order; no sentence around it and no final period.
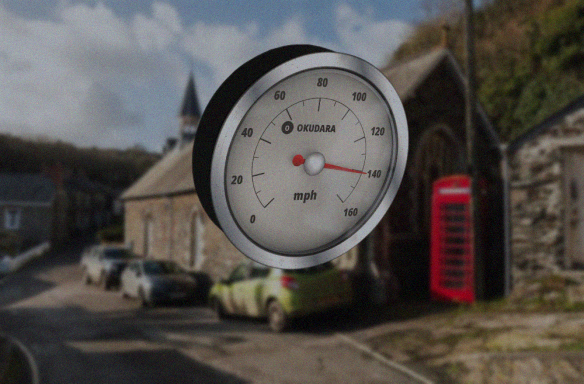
{"value": 140, "unit": "mph"}
